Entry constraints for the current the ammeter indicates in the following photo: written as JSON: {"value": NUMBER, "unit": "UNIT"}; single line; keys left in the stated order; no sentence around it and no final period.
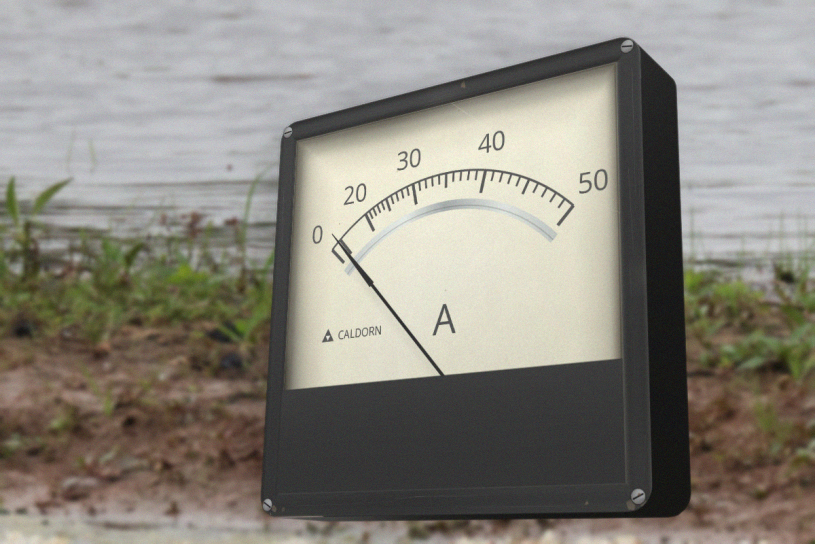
{"value": 10, "unit": "A"}
